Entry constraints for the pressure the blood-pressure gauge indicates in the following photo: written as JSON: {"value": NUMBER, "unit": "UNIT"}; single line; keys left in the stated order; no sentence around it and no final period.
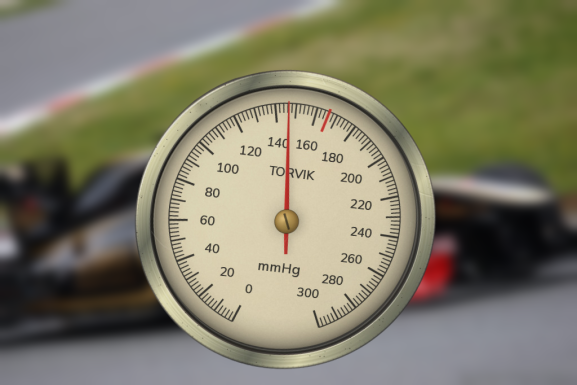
{"value": 146, "unit": "mmHg"}
